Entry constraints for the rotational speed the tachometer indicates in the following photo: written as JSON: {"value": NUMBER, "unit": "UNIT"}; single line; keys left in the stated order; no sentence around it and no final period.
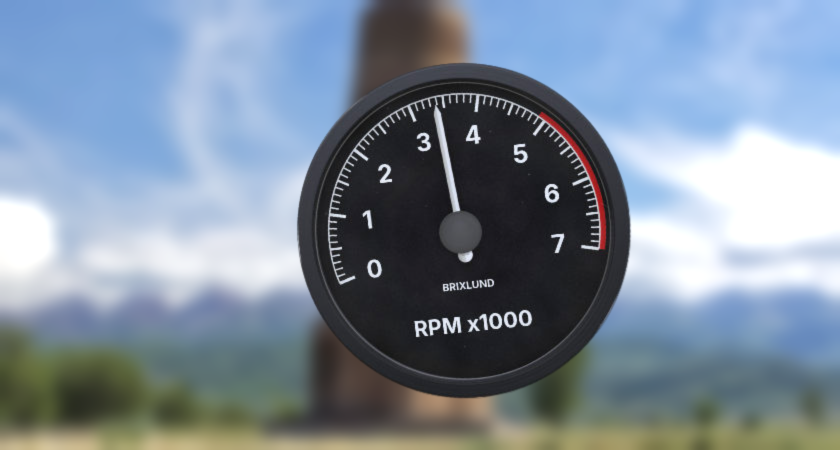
{"value": 3400, "unit": "rpm"}
